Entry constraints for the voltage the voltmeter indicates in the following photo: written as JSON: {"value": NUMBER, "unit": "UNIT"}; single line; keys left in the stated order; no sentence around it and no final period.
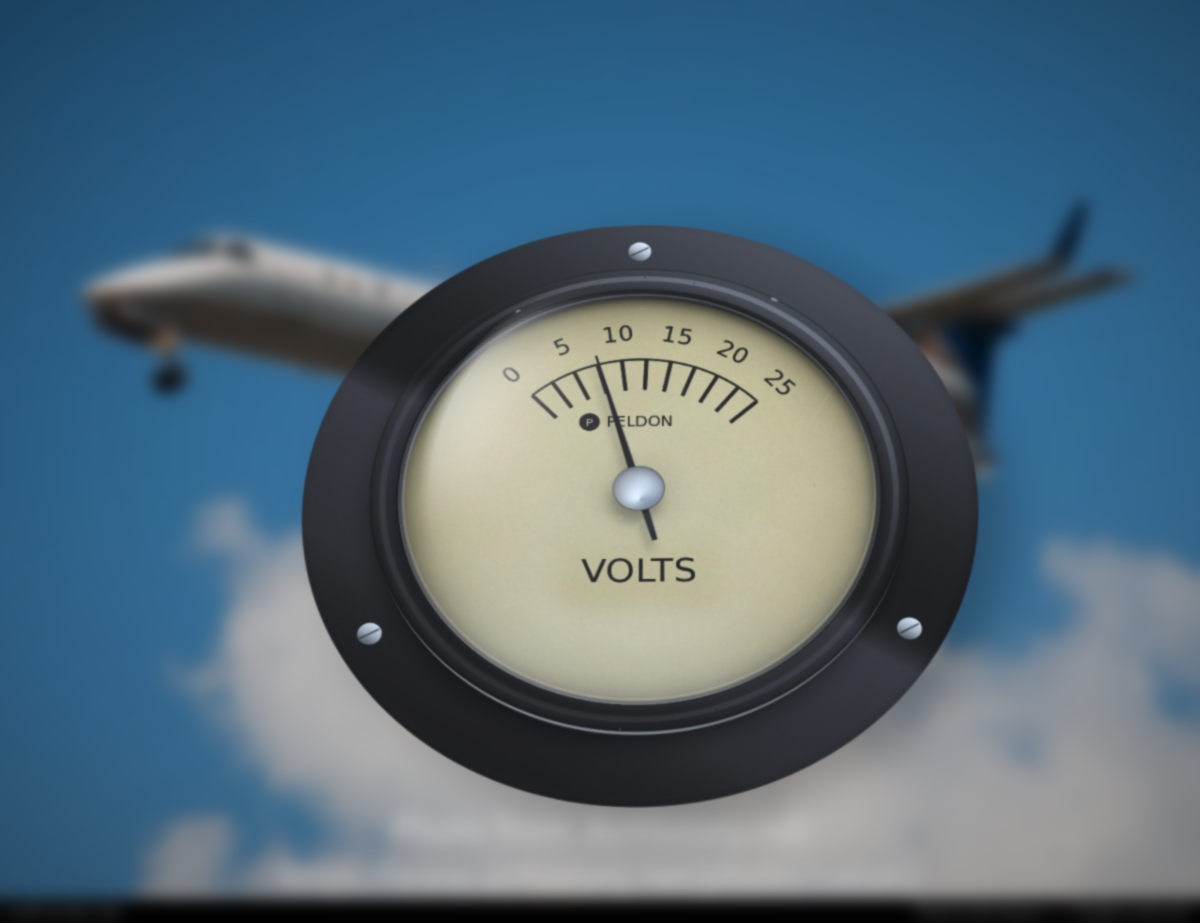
{"value": 7.5, "unit": "V"}
